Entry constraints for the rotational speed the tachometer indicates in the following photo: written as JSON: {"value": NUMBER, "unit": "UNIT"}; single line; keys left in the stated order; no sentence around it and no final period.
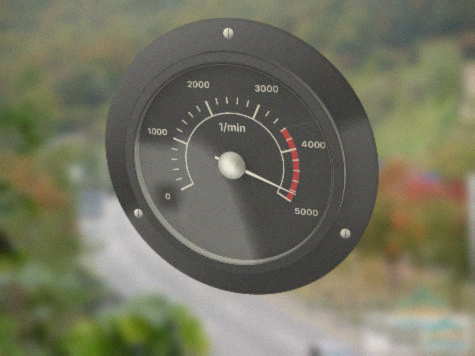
{"value": 4800, "unit": "rpm"}
